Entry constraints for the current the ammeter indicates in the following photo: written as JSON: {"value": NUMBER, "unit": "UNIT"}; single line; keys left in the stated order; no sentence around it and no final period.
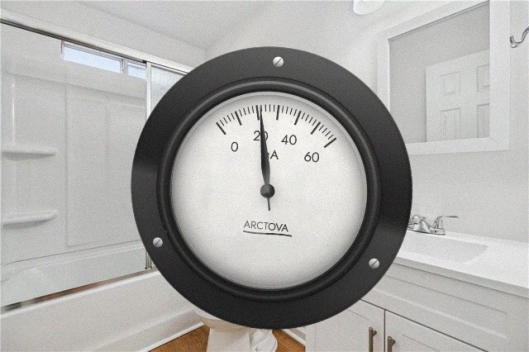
{"value": 22, "unit": "µA"}
